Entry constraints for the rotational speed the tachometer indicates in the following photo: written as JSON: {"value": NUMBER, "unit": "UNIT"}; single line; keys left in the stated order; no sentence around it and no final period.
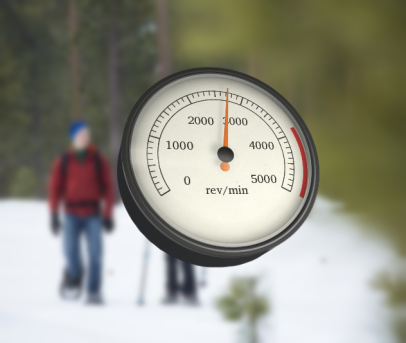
{"value": 2700, "unit": "rpm"}
